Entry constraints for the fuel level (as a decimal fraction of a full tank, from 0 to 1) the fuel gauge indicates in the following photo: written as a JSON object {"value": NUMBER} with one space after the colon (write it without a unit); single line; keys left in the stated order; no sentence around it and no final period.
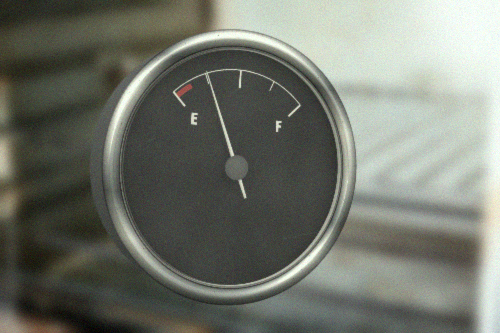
{"value": 0.25}
